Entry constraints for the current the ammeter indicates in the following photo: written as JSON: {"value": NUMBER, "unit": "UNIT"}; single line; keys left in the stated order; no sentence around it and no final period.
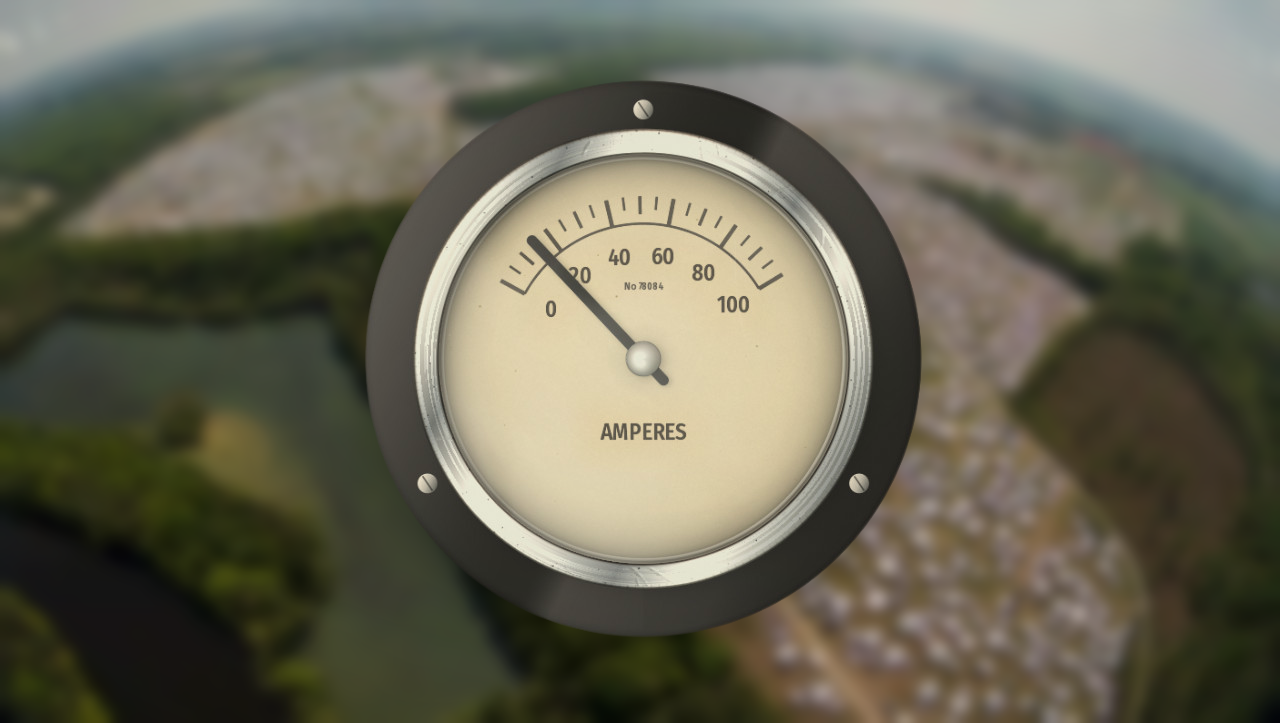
{"value": 15, "unit": "A"}
